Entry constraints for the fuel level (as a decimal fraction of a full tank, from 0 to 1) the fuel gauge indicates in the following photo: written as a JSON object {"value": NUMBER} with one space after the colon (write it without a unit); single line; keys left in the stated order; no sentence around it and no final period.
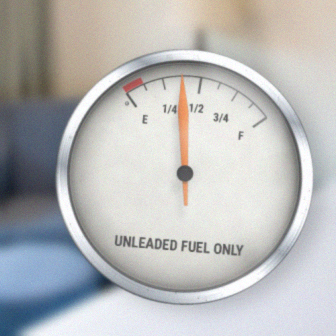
{"value": 0.375}
